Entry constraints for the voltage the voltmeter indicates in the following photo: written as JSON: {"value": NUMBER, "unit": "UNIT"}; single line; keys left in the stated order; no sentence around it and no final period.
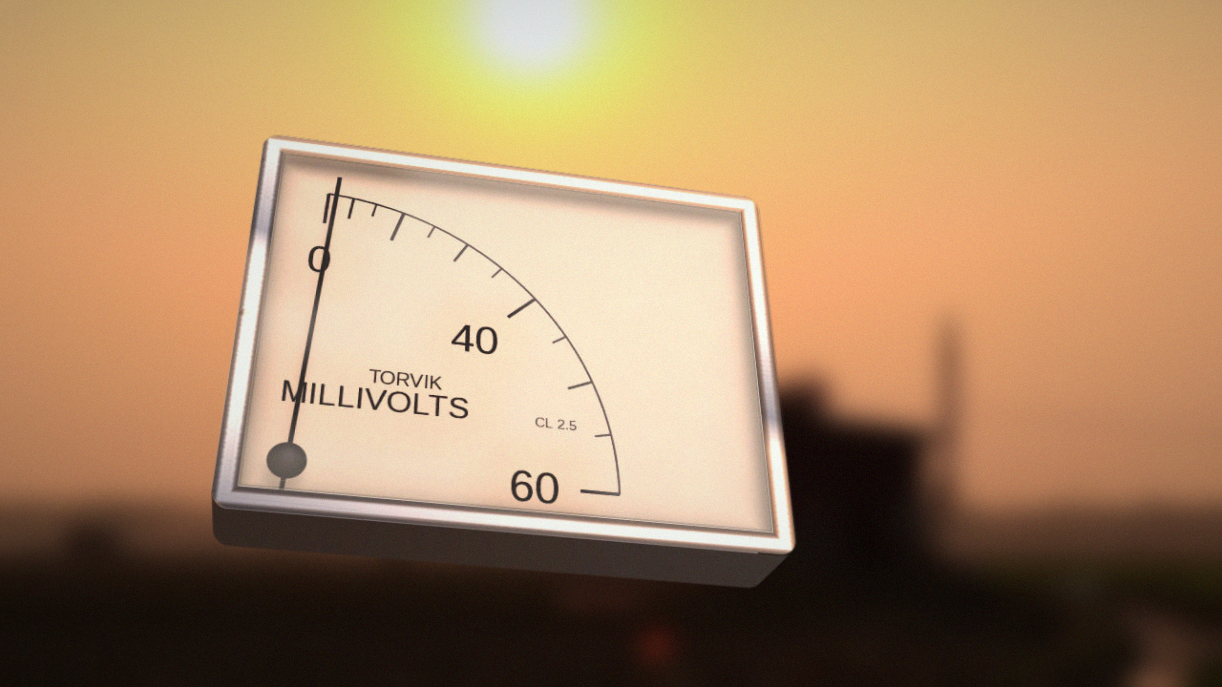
{"value": 5, "unit": "mV"}
